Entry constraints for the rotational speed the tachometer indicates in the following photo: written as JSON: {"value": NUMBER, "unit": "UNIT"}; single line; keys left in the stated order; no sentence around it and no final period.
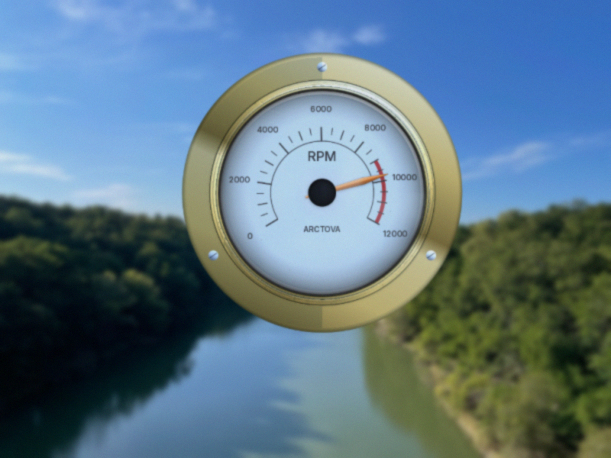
{"value": 9750, "unit": "rpm"}
